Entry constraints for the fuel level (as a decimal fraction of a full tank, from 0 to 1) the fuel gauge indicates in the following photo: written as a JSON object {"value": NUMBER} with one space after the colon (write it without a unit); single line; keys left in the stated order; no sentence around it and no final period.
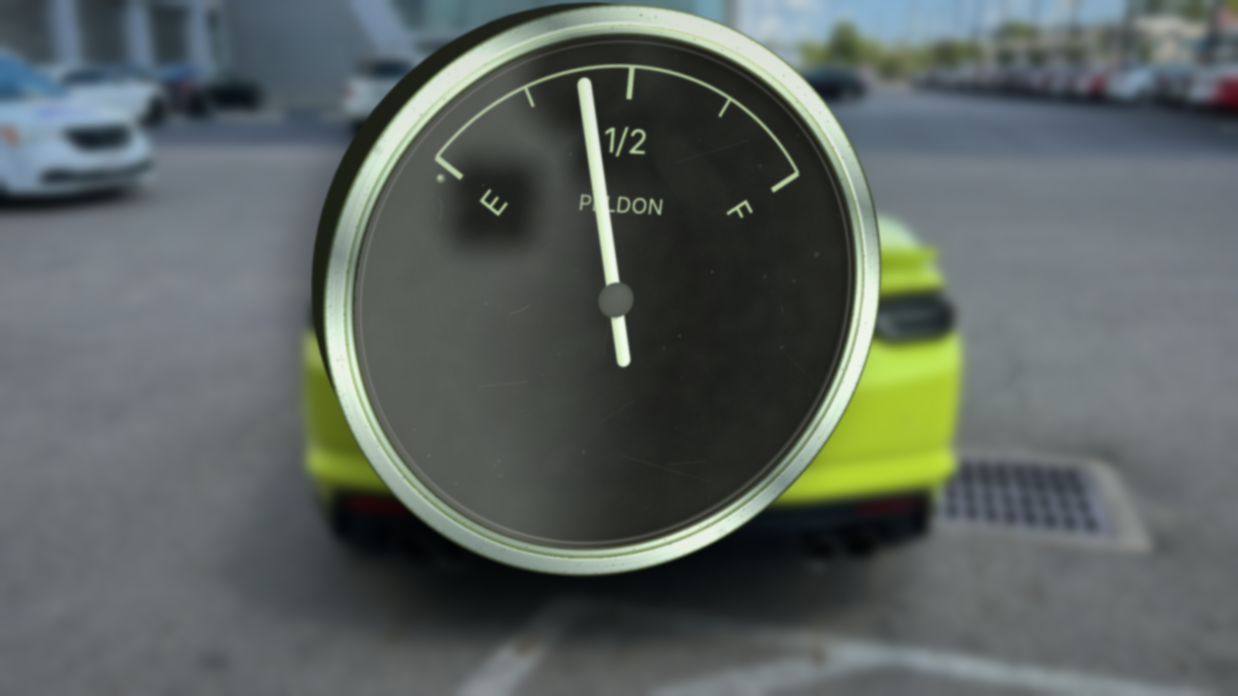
{"value": 0.375}
